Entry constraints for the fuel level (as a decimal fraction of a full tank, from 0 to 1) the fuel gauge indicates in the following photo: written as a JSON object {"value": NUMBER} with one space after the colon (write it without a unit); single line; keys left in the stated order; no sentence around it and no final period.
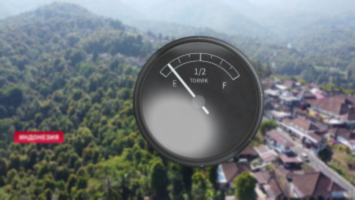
{"value": 0.125}
